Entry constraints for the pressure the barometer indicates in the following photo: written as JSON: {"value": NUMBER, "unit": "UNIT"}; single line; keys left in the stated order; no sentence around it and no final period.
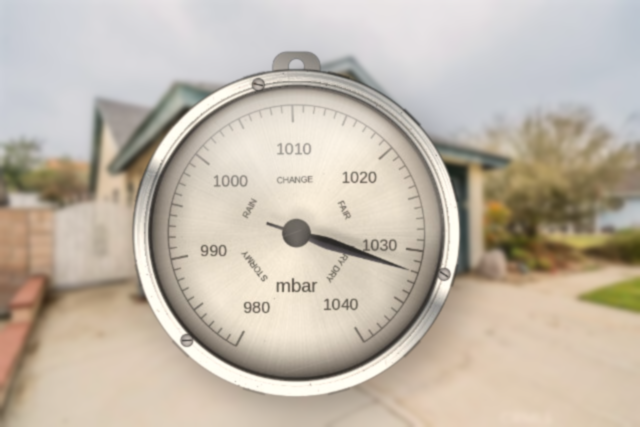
{"value": 1032, "unit": "mbar"}
